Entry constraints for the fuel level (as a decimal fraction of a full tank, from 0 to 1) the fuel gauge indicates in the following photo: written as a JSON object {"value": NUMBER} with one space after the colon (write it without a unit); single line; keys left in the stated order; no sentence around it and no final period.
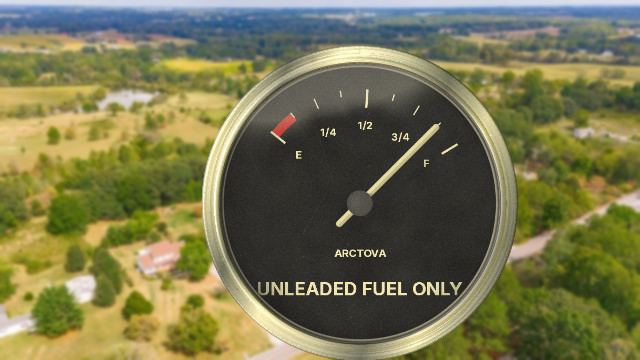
{"value": 0.875}
